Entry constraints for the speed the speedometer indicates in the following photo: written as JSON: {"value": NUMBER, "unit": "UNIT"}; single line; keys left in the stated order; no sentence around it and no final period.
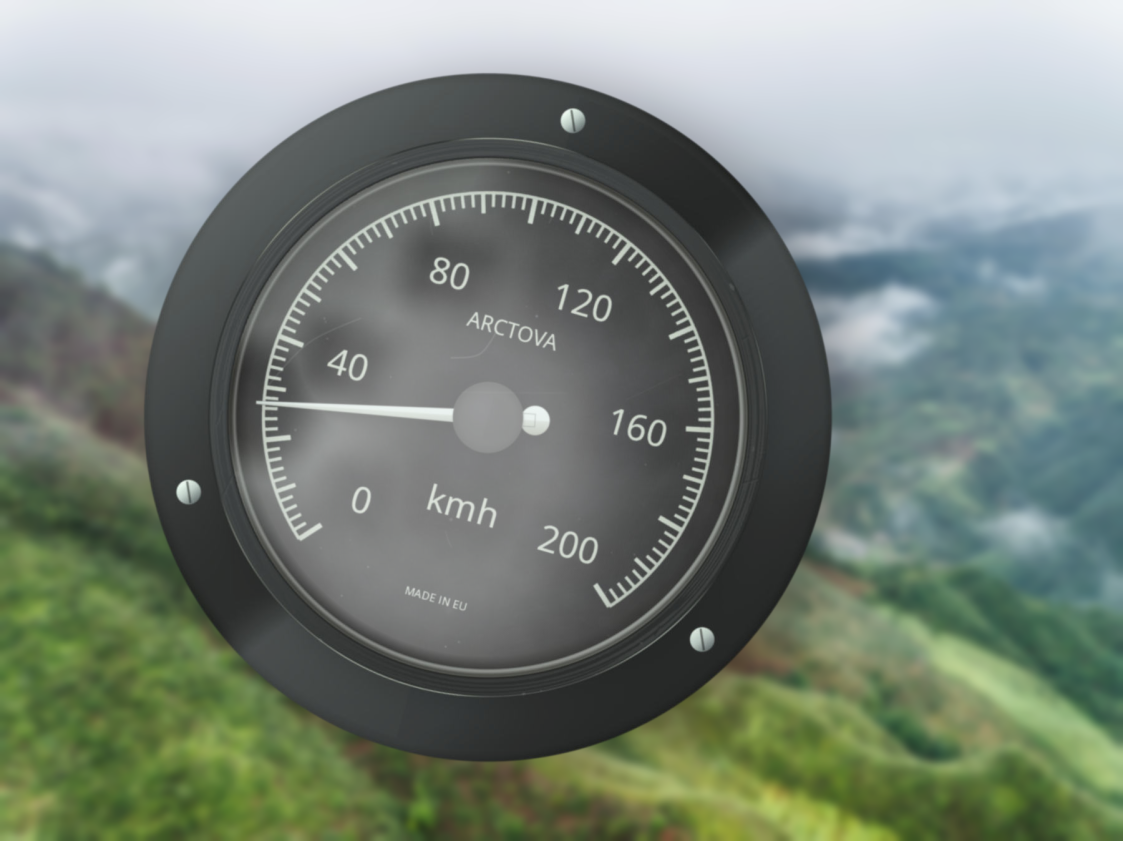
{"value": 27, "unit": "km/h"}
